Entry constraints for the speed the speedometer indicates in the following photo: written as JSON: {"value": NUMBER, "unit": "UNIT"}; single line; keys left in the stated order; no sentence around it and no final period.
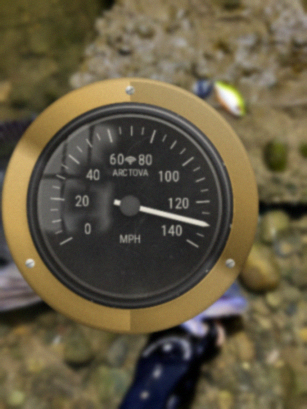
{"value": 130, "unit": "mph"}
